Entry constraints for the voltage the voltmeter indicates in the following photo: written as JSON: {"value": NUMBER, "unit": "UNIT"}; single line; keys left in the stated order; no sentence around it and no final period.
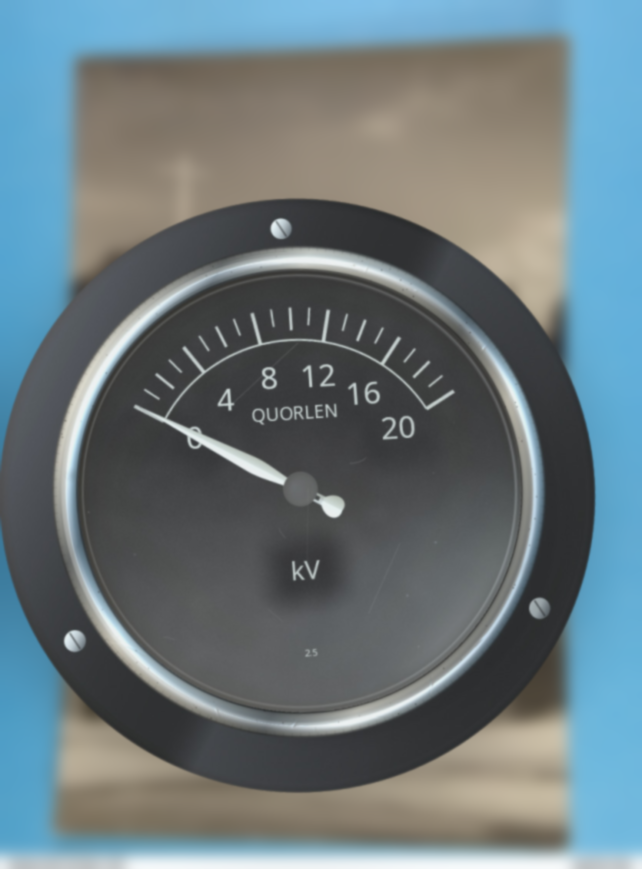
{"value": 0, "unit": "kV"}
